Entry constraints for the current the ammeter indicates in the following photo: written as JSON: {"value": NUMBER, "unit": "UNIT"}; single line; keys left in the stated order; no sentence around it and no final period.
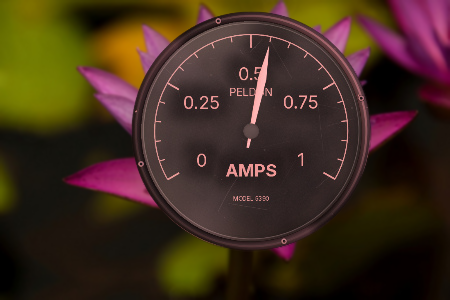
{"value": 0.55, "unit": "A"}
